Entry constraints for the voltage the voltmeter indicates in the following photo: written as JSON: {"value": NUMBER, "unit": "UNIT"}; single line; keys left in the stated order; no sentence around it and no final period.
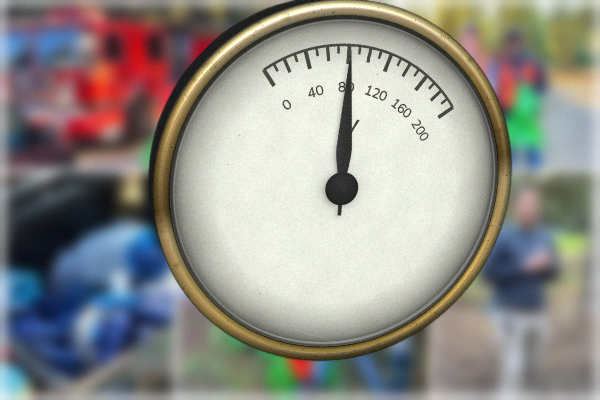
{"value": 80, "unit": "V"}
